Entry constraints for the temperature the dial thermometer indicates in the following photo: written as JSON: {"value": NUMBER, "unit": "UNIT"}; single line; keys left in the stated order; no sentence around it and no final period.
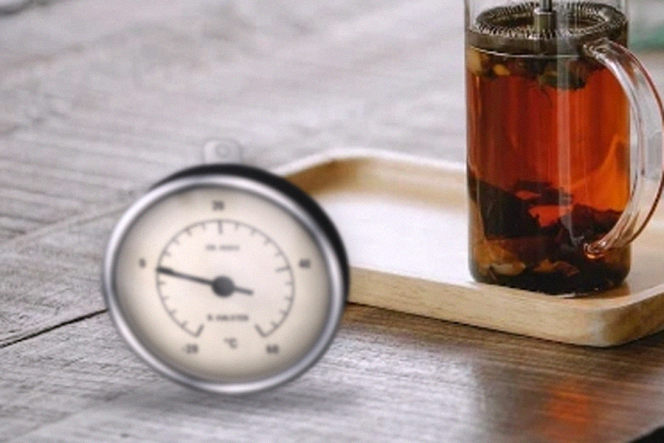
{"value": 0, "unit": "°C"}
